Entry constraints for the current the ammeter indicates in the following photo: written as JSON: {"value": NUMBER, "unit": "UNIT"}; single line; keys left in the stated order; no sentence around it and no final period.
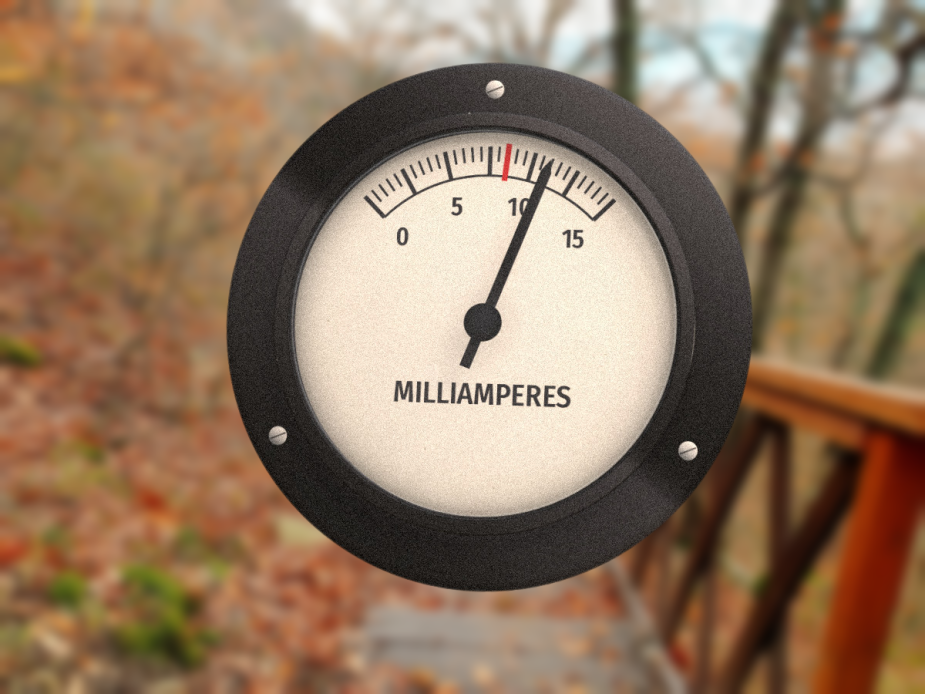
{"value": 11, "unit": "mA"}
